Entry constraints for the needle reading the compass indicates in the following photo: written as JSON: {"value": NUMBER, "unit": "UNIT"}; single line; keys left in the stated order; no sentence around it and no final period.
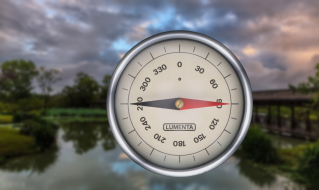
{"value": 90, "unit": "°"}
